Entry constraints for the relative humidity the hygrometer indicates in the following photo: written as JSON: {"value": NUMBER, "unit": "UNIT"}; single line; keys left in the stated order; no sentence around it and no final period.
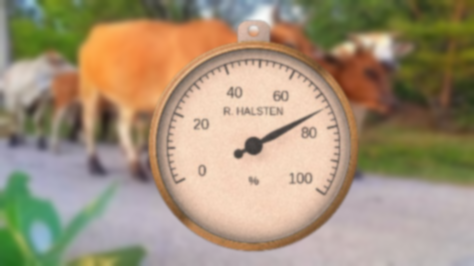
{"value": 74, "unit": "%"}
